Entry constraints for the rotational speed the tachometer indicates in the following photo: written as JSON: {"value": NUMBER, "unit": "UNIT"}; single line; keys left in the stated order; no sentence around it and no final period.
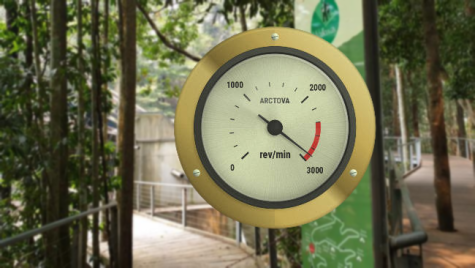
{"value": 2900, "unit": "rpm"}
